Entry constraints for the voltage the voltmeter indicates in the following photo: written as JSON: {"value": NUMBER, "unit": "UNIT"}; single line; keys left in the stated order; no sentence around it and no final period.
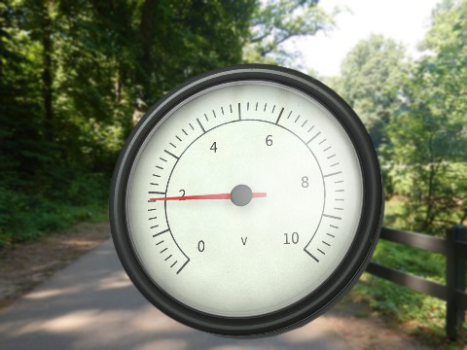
{"value": 1.8, "unit": "V"}
